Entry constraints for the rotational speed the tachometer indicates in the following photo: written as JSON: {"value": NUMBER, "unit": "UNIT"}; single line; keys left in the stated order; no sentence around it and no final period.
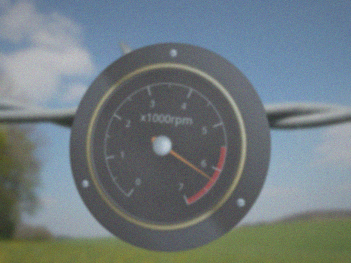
{"value": 6250, "unit": "rpm"}
